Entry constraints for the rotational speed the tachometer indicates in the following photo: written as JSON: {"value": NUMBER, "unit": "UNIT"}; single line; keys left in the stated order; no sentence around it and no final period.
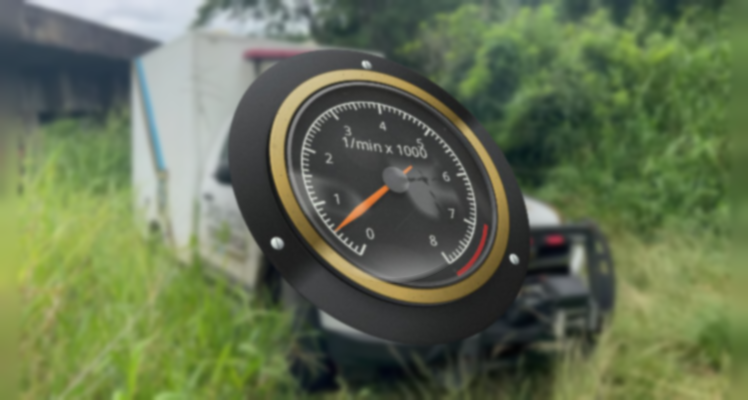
{"value": 500, "unit": "rpm"}
